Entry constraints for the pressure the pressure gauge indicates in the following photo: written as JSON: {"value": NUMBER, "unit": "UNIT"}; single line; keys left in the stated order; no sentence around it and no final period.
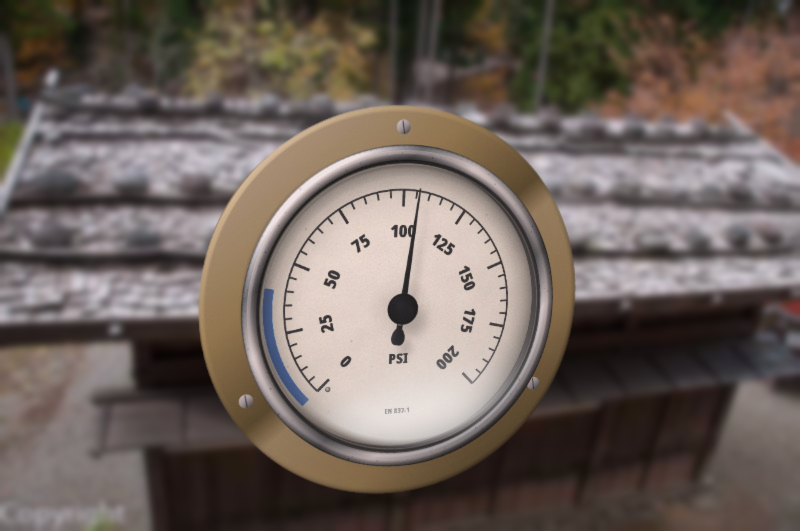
{"value": 105, "unit": "psi"}
